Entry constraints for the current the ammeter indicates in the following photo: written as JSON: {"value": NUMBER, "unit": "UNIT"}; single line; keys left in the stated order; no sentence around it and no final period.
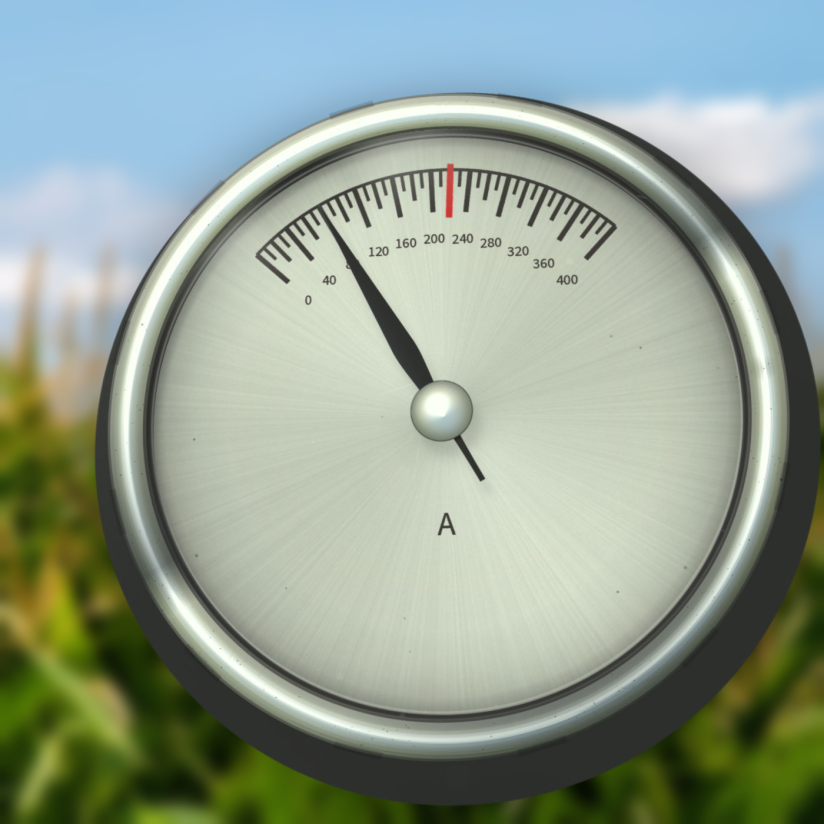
{"value": 80, "unit": "A"}
